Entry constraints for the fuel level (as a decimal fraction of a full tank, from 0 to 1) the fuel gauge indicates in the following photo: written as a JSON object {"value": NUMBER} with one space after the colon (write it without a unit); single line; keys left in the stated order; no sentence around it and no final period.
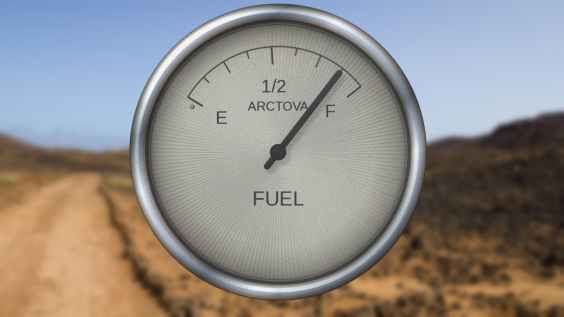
{"value": 0.875}
